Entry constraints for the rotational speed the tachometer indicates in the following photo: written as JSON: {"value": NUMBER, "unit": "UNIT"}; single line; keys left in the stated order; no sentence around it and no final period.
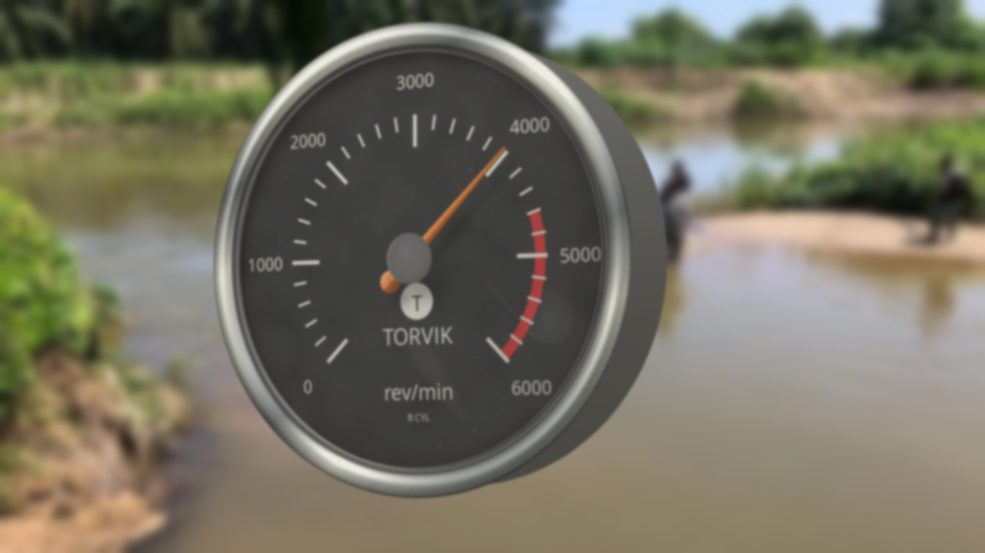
{"value": 4000, "unit": "rpm"}
